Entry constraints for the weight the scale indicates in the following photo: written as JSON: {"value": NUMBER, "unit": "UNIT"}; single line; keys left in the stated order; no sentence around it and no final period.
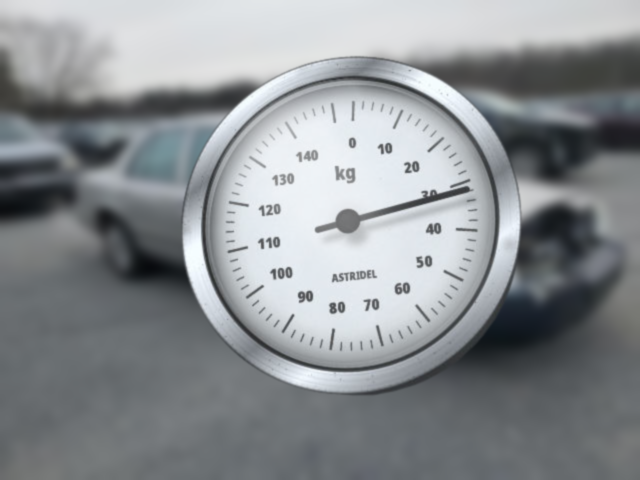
{"value": 32, "unit": "kg"}
